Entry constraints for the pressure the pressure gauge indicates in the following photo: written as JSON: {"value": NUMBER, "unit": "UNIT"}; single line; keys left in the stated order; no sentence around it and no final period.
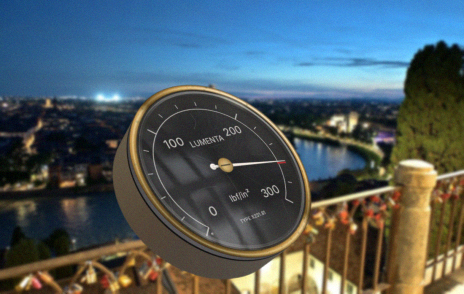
{"value": 260, "unit": "psi"}
